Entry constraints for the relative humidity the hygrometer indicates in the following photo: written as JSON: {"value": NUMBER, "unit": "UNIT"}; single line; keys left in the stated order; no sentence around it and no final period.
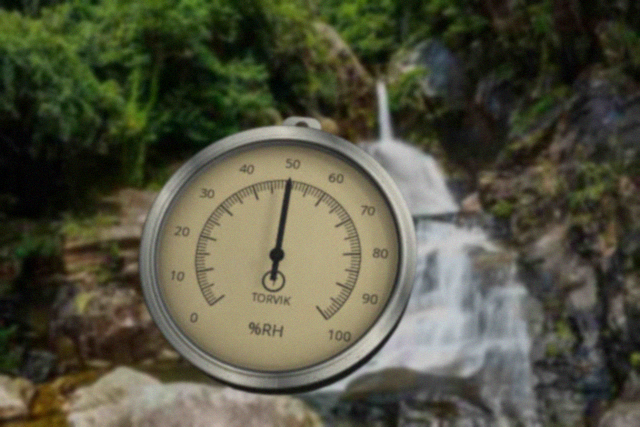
{"value": 50, "unit": "%"}
